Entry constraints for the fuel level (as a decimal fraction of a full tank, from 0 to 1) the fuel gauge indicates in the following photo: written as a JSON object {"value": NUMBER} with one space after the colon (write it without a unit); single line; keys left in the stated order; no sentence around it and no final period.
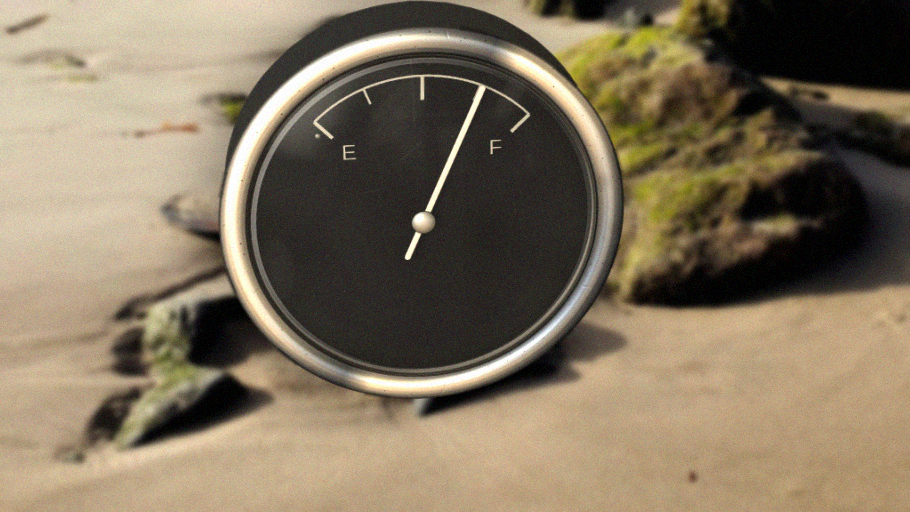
{"value": 0.75}
